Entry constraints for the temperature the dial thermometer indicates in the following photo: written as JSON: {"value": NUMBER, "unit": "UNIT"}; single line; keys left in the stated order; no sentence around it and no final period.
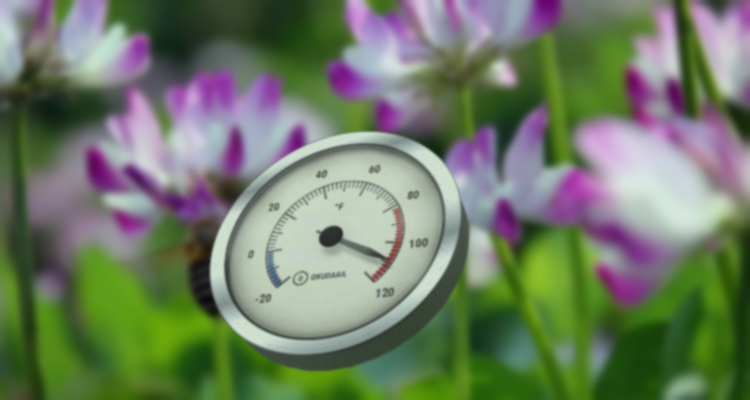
{"value": 110, "unit": "°F"}
